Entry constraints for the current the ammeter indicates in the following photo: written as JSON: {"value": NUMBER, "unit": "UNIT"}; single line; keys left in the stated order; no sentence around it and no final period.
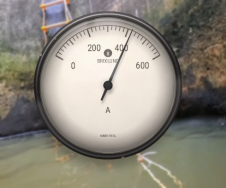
{"value": 420, "unit": "A"}
